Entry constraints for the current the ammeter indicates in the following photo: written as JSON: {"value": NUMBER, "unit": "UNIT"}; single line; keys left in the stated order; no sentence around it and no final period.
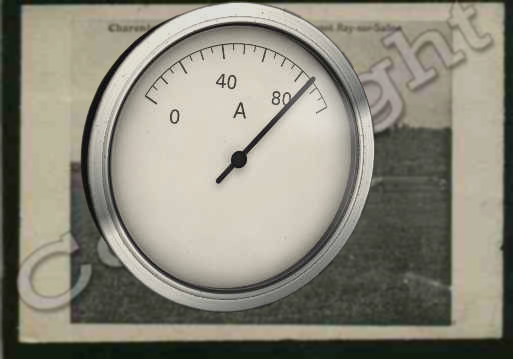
{"value": 85, "unit": "A"}
